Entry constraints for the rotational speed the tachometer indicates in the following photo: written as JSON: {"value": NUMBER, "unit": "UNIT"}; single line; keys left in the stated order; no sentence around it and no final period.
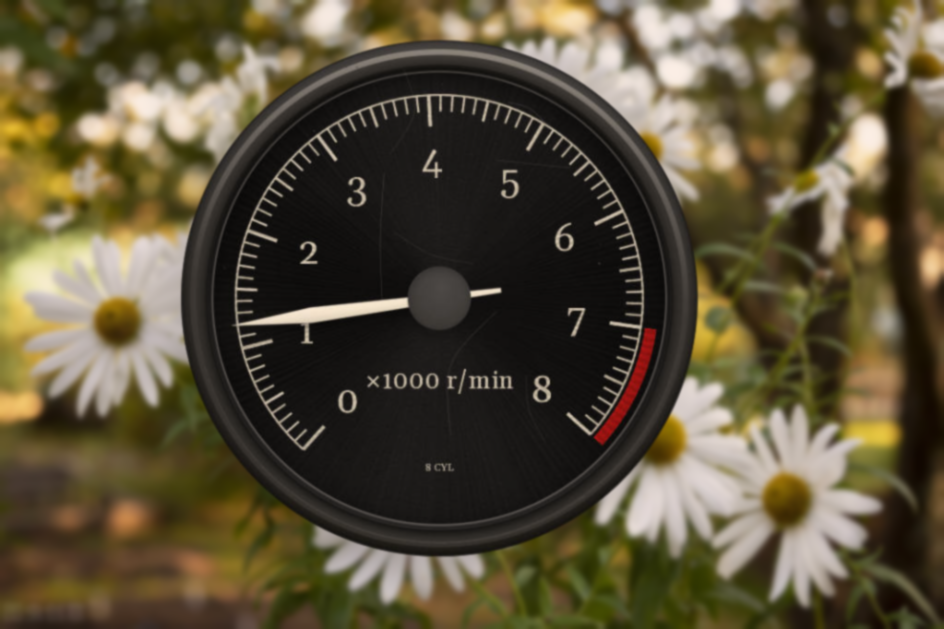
{"value": 1200, "unit": "rpm"}
